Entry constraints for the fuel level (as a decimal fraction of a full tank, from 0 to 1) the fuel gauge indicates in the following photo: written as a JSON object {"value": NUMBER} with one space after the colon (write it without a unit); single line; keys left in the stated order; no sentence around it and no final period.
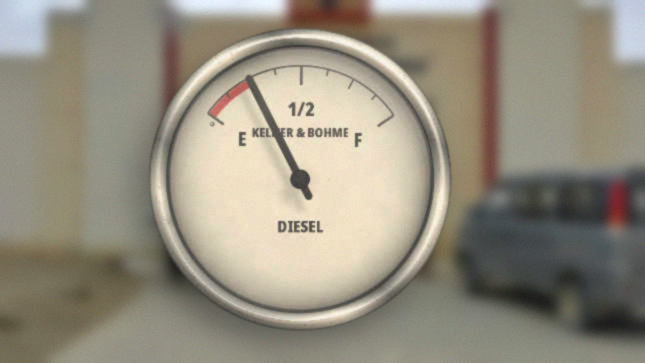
{"value": 0.25}
